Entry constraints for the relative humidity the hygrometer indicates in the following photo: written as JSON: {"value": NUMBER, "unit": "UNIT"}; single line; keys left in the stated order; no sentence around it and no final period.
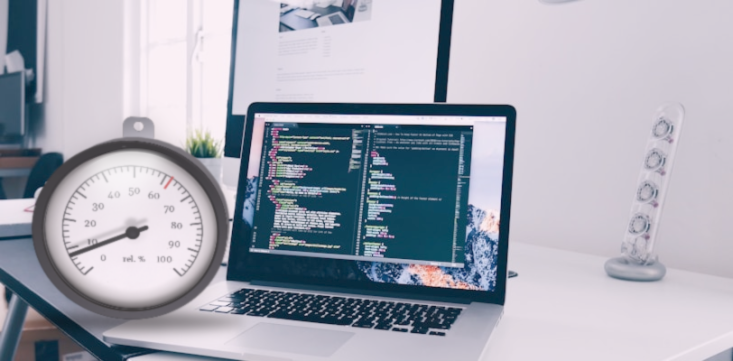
{"value": 8, "unit": "%"}
